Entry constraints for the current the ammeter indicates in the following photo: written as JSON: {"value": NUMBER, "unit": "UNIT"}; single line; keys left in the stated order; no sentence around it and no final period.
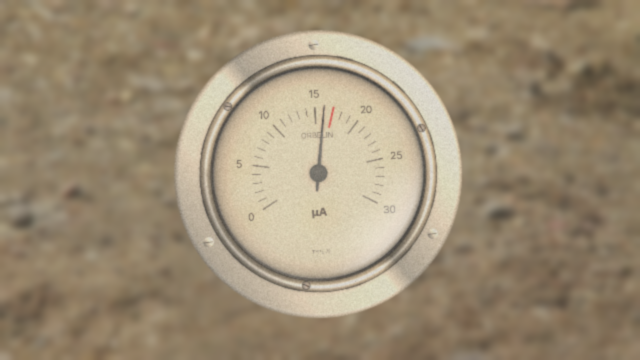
{"value": 16, "unit": "µA"}
